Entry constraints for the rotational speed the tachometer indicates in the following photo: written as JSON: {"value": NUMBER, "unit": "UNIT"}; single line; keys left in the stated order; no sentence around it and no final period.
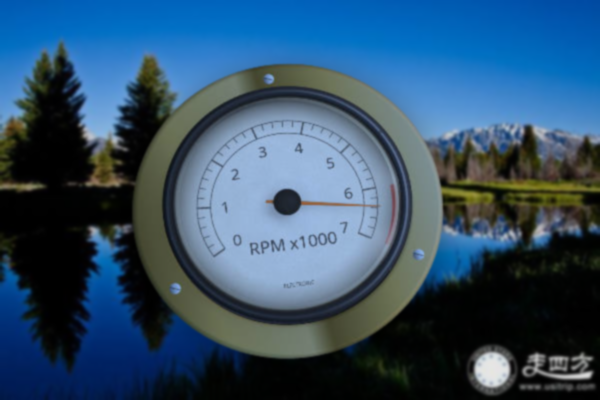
{"value": 6400, "unit": "rpm"}
